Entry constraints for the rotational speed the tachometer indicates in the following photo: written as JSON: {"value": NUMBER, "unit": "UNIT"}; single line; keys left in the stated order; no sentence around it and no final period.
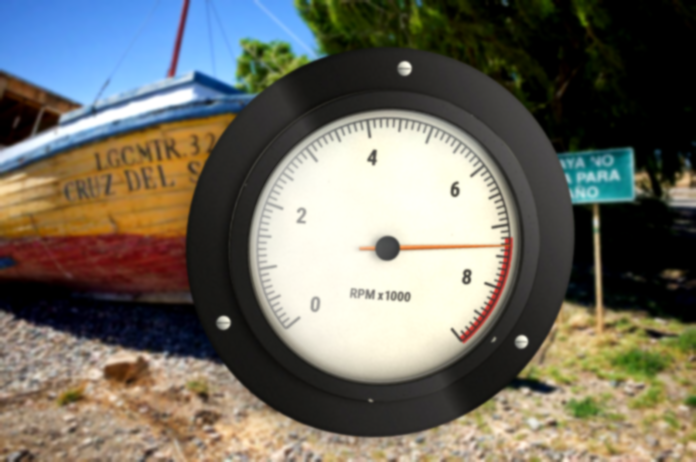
{"value": 7300, "unit": "rpm"}
